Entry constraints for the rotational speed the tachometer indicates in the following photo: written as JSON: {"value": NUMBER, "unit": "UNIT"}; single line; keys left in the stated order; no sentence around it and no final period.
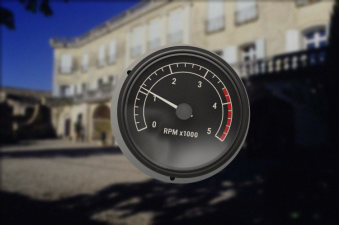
{"value": 1100, "unit": "rpm"}
